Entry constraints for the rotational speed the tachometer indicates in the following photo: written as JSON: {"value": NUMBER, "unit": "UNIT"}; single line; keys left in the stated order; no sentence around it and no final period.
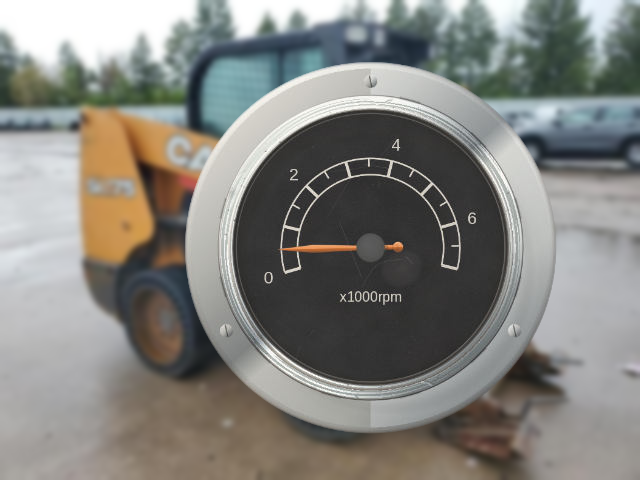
{"value": 500, "unit": "rpm"}
